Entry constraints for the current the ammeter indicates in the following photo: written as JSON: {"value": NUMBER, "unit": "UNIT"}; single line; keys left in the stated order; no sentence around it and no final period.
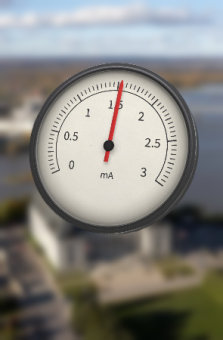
{"value": 1.55, "unit": "mA"}
